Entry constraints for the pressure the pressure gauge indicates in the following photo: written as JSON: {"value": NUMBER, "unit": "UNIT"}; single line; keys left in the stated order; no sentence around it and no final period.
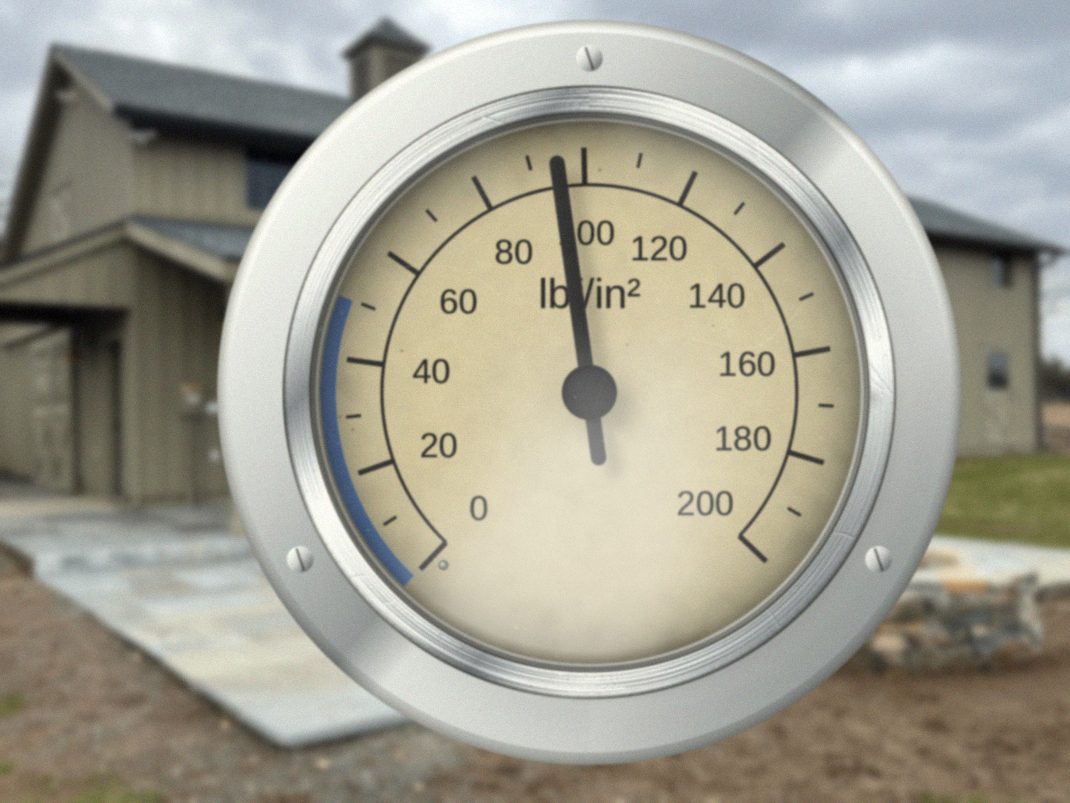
{"value": 95, "unit": "psi"}
